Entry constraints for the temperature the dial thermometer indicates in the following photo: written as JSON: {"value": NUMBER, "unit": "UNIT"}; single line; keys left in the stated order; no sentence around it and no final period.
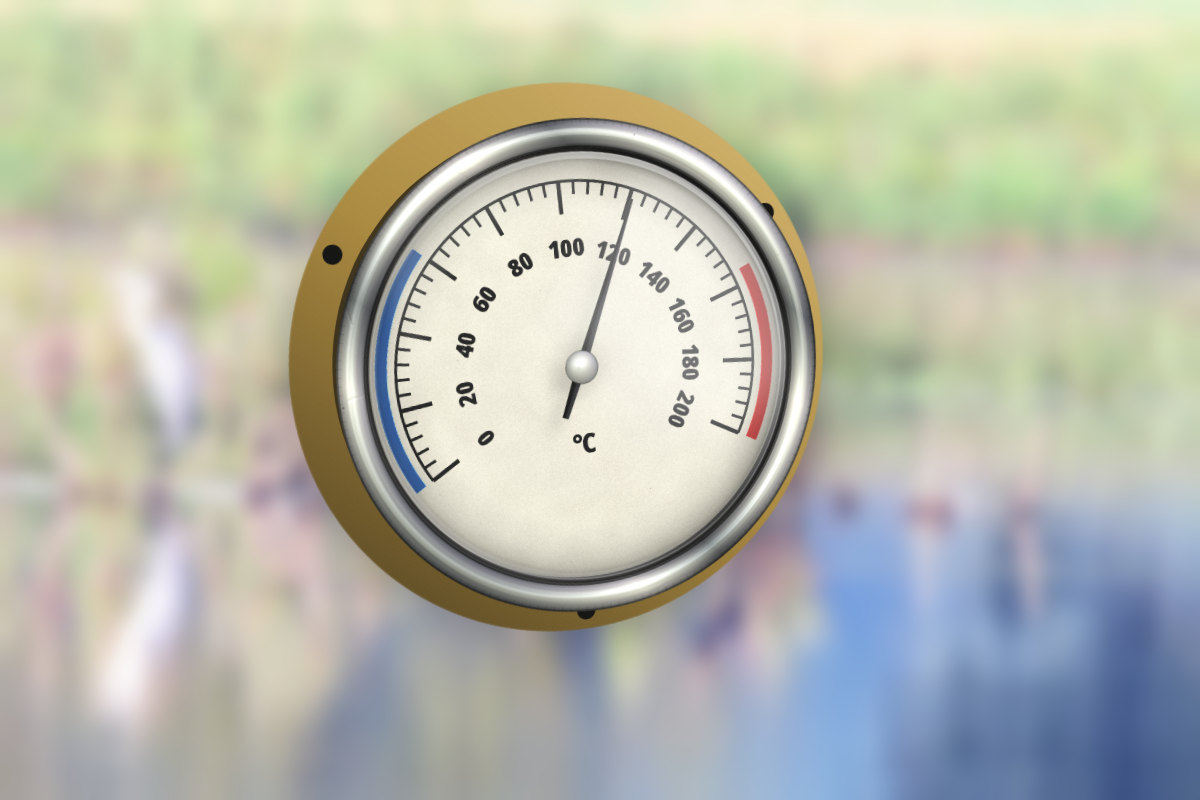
{"value": 120, "unit": "°C"}
